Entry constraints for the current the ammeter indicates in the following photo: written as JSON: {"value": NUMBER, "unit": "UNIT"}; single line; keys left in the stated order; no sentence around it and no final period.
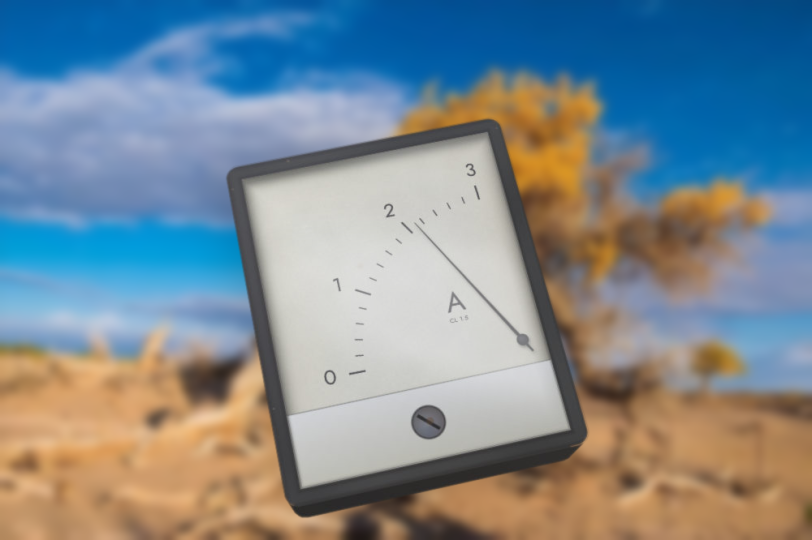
{"value": 2.1, "unit": "A"}
